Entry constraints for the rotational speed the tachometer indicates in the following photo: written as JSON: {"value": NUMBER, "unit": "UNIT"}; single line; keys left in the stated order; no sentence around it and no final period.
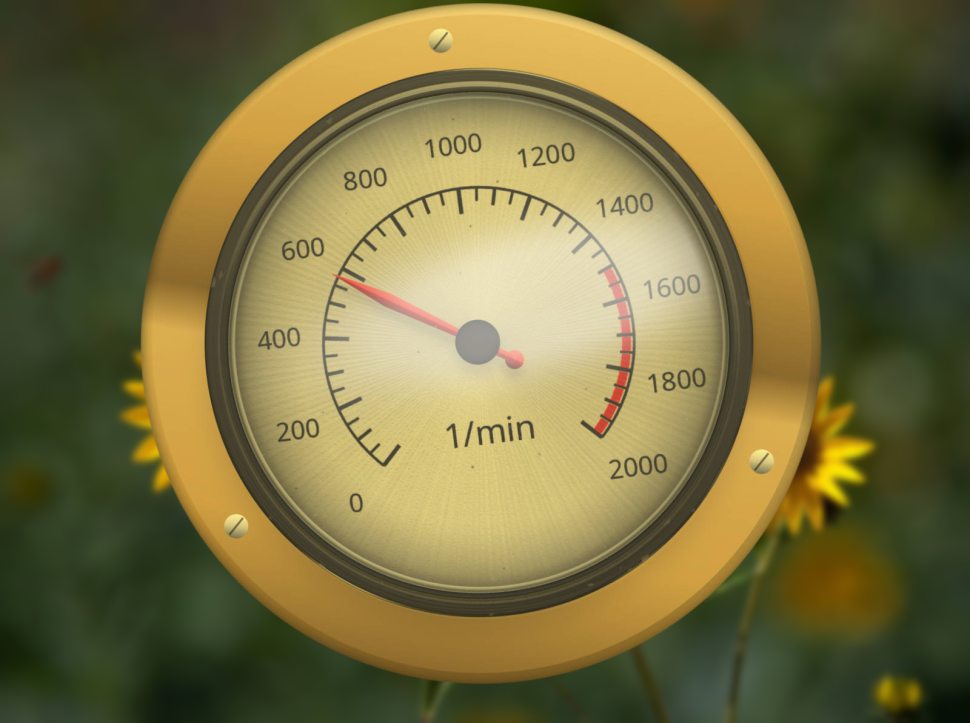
{"value": 575, "unit": "rpm"}
